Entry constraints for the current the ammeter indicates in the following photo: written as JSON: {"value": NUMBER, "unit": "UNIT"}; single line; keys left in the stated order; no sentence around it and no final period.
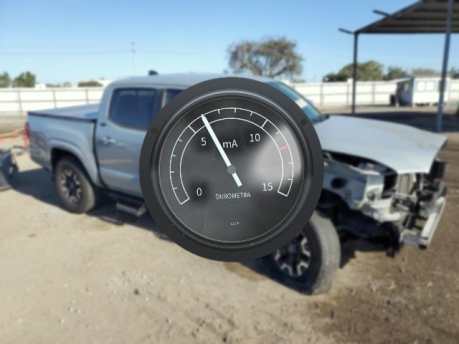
{"value": 6, "unit": "mA"}
